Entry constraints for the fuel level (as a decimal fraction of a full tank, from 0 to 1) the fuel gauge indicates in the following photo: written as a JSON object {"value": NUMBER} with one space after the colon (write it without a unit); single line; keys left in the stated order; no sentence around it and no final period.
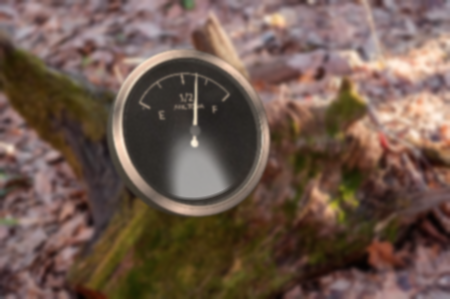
{"value": 0.625}
